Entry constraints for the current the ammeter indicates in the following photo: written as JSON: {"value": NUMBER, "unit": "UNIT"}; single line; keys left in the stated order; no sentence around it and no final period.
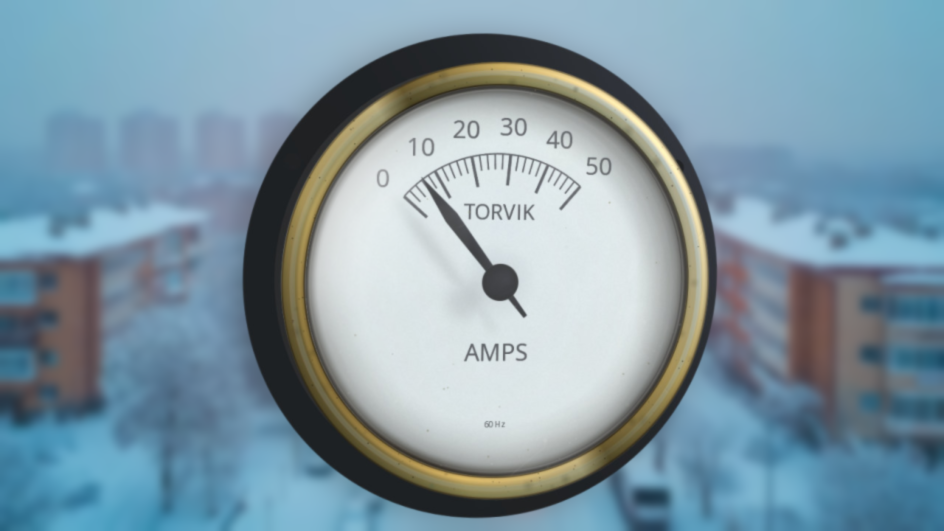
{"value": 6, "unit": "A"}
